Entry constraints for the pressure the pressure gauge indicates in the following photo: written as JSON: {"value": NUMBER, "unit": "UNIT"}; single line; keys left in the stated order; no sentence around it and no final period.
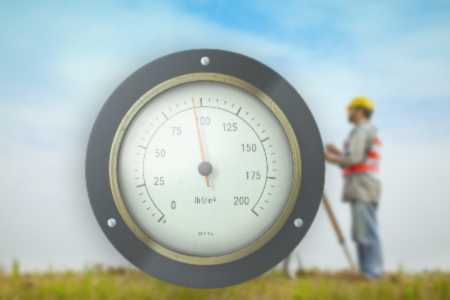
{"value": 95, "unit": "psi"}
